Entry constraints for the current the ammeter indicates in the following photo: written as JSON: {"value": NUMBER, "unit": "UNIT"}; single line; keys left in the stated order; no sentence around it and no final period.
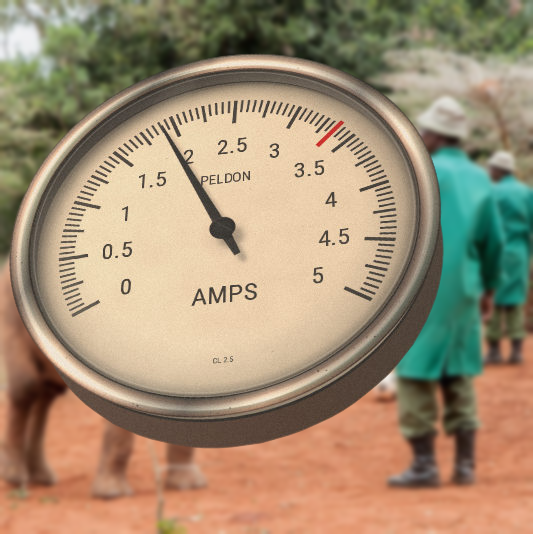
{"value": 1.9, "unit": "A"}
